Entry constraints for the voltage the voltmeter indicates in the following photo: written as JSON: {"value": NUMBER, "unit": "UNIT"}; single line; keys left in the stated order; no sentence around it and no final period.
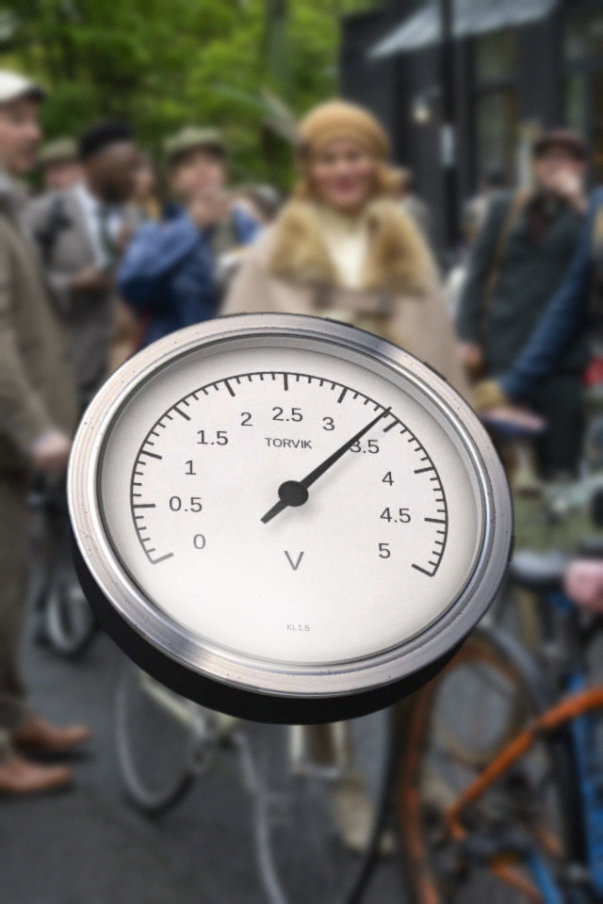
{"value": 3.4, "unit": "V"}
